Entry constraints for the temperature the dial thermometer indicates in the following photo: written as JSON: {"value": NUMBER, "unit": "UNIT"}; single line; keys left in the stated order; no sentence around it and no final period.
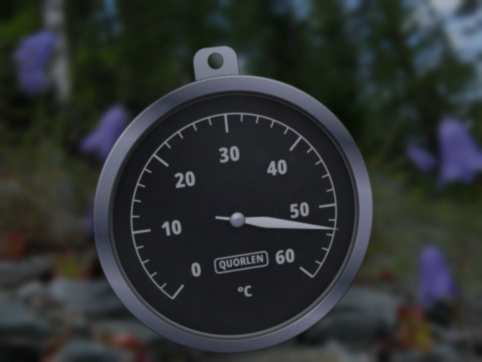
{"value": 53, "unit": "°C"}
